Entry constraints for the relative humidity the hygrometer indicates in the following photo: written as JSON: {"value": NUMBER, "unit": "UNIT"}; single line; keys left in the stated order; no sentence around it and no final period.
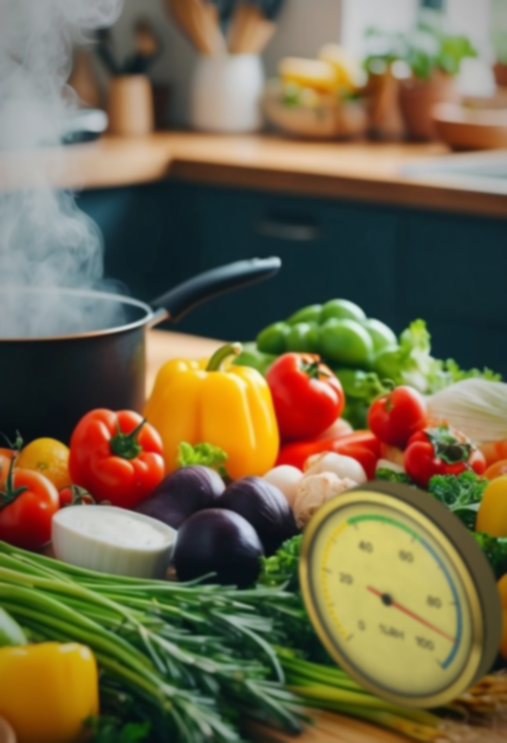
{"value": 90, "unit": "%"}
